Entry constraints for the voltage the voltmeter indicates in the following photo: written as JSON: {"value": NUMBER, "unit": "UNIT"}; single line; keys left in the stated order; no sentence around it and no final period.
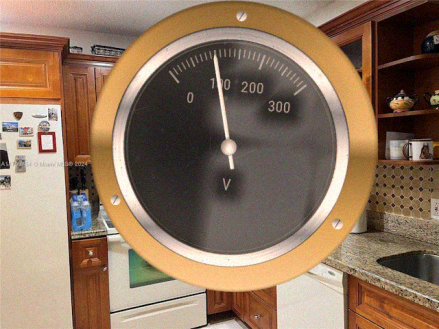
{"value": 100, "unit": "V"}
